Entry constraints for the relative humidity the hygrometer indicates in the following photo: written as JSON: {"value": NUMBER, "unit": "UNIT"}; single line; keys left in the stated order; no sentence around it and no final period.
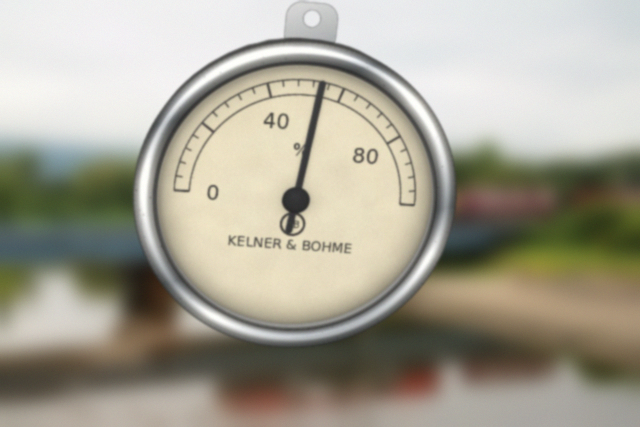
{"value": 54, "unit": "%"}
